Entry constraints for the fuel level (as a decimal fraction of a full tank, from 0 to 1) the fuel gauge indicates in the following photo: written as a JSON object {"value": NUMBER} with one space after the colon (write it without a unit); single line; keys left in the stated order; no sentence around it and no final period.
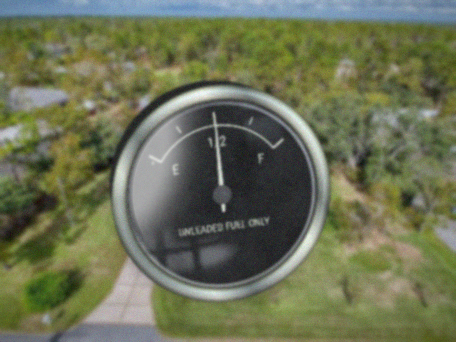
{"value": 0.5}
